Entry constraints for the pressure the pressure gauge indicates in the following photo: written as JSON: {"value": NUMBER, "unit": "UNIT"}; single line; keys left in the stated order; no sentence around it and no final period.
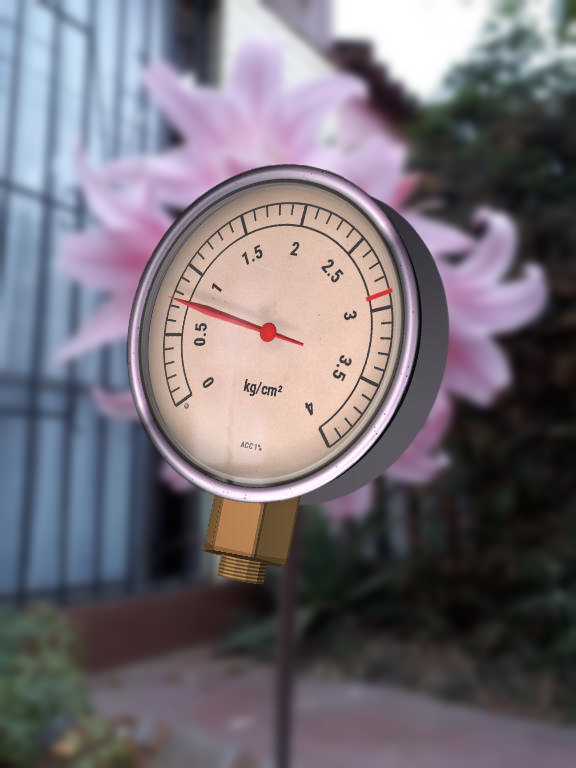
{"value": 0.75, "unit": "kg/cm²"}
